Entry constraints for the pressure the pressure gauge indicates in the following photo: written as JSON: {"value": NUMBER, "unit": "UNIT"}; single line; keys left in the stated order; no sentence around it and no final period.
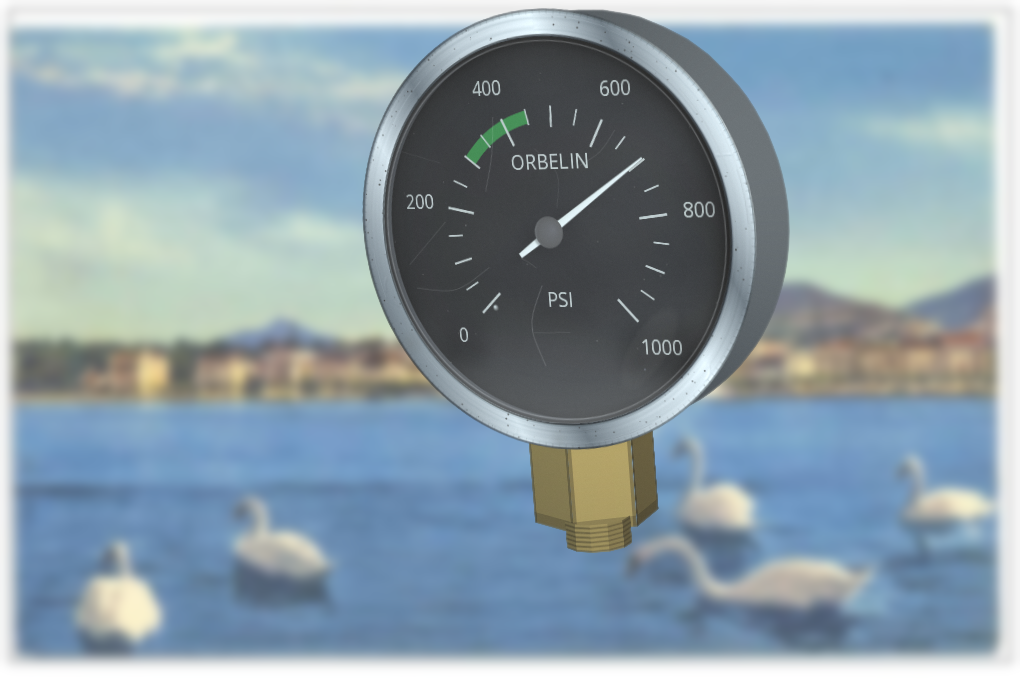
{"value": 700, "unit": "psi"}
